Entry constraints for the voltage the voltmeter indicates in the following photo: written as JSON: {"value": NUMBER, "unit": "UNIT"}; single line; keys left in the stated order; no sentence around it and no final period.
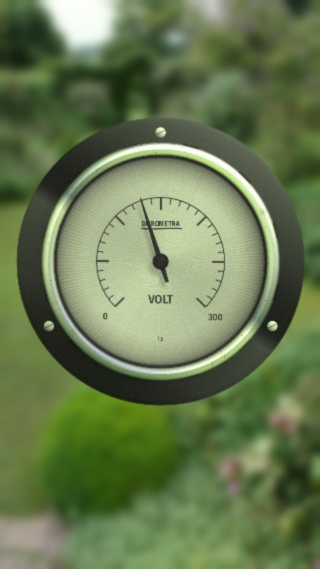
{"value": 130, "unit": "V"}
